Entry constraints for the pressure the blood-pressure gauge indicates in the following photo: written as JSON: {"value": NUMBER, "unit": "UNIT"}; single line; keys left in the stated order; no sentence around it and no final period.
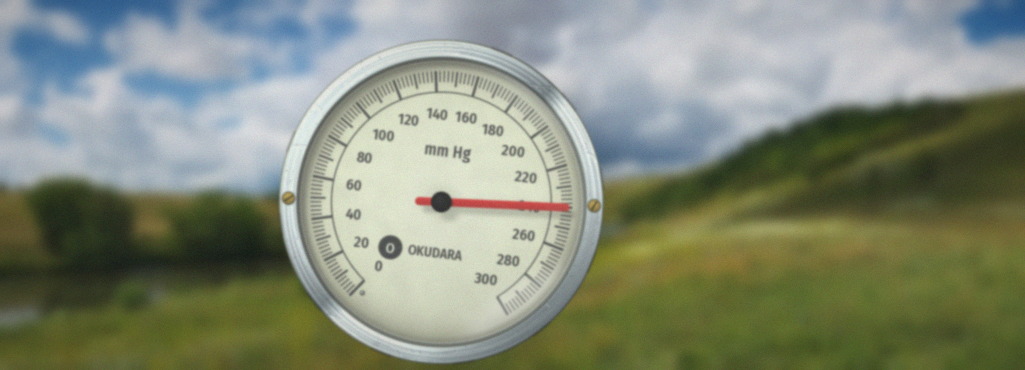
{"value": 240, "unit": "mmHg"}
